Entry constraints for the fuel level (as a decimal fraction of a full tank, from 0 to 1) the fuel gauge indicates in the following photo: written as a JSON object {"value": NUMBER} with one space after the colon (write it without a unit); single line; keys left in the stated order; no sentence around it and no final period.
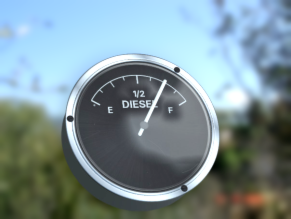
{"value": 0.75}
